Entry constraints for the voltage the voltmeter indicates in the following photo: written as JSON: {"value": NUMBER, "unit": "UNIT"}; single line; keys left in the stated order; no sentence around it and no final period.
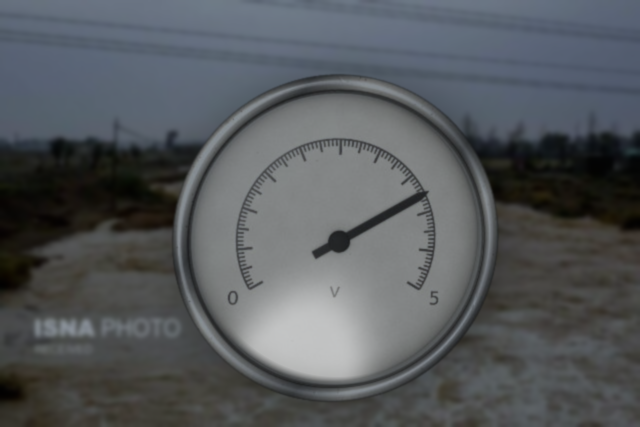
{"value": 3.75, "unit": "V"}
